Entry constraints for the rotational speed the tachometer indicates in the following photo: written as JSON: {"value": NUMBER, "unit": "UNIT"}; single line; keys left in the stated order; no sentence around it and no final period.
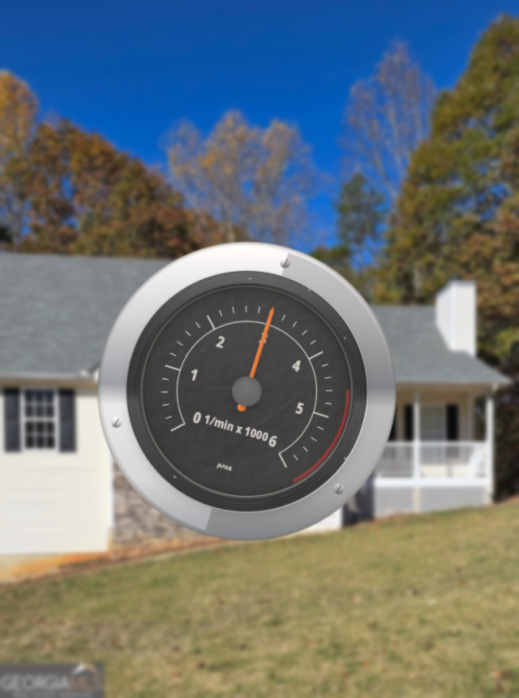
{"value": 3000, "unit": "rpm"}
